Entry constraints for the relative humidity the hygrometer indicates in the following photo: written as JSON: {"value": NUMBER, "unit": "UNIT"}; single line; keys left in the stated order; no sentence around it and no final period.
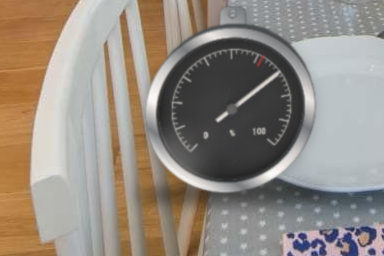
{"value": 70, "unit": "%"}
